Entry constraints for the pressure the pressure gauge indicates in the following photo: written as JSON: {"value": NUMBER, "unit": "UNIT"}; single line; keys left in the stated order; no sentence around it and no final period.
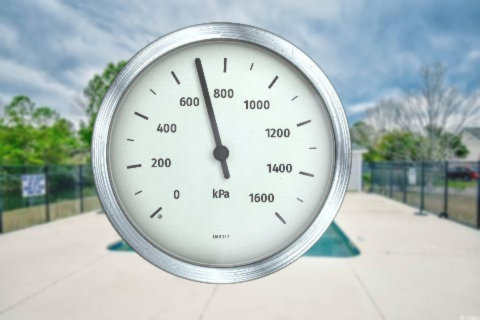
{"value": 700, "unit": "kPa"}
